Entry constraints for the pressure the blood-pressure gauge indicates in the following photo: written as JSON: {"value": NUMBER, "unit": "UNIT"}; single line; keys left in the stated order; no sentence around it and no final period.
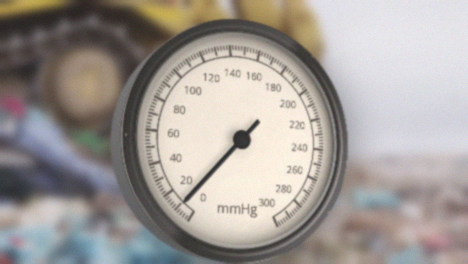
{"value": 10, "unit": "mmHg"}
